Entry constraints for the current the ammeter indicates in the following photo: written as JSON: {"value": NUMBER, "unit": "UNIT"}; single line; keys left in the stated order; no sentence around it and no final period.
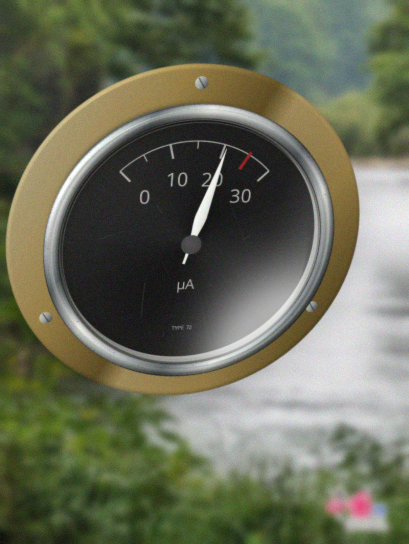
{"value": 20, "unit": "µA"}
